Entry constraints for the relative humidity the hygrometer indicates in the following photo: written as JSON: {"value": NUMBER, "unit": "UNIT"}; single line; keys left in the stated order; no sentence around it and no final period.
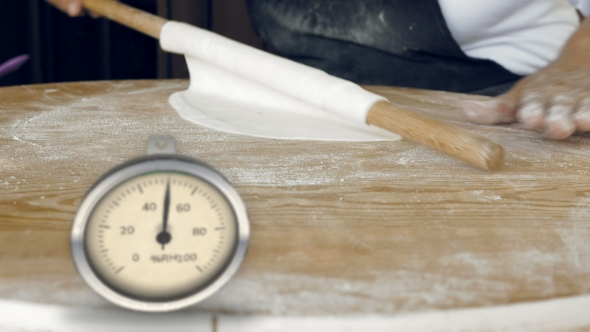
{"value": 50, "unit": "%"}
